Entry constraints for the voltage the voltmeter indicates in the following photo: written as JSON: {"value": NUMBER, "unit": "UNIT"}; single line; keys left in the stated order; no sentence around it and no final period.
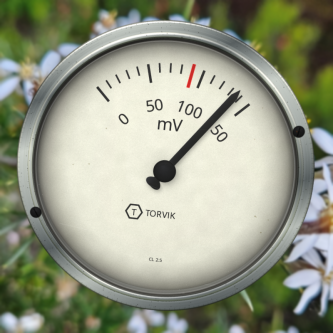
{"value": 135, "unit": "mV"}
